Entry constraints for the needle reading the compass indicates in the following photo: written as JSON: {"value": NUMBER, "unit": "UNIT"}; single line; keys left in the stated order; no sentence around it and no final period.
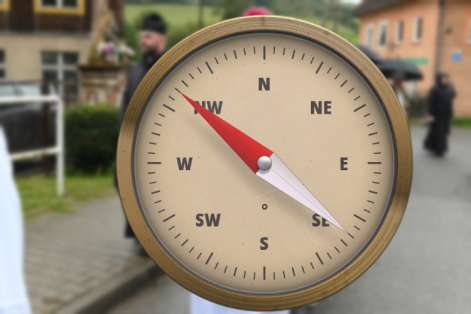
{"value": 310, "unit": "°"}
